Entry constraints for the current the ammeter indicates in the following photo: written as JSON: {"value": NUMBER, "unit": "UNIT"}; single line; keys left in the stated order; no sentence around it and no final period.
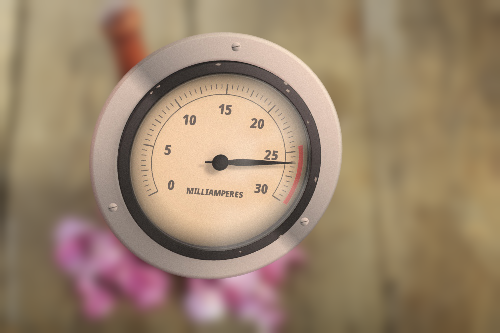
{"value": 26, "unit": "mA"}
